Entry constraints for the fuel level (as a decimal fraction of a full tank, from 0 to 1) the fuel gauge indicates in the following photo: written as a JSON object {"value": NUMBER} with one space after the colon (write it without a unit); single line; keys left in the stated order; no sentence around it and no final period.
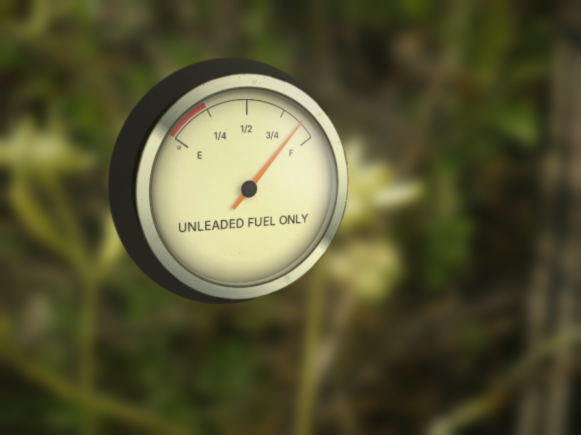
{"value": 0.875}
